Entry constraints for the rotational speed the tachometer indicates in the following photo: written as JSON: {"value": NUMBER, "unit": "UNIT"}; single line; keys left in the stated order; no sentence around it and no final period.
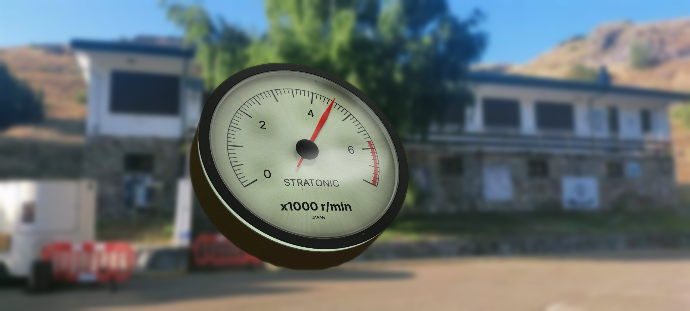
{"value": 4500, "unit": "rpm"}
